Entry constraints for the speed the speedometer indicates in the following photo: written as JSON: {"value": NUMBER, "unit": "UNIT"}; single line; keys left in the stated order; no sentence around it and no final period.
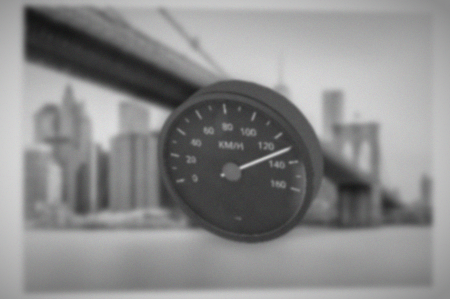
{"value": 130, "unit": "km/h"}
